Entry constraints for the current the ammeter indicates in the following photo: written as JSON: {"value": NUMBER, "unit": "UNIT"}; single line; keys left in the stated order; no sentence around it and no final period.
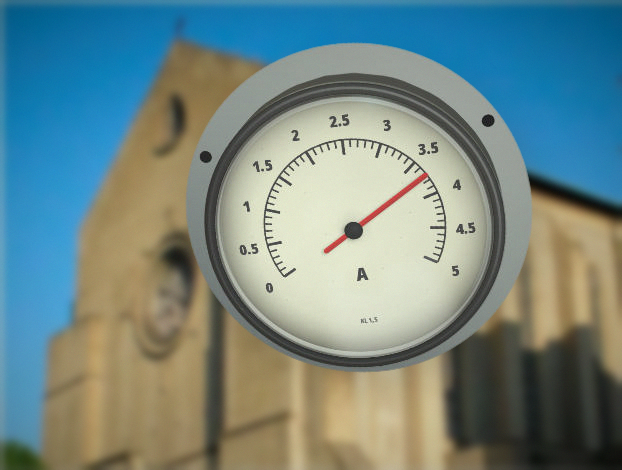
{"value": 3.7, "unit": "A"}
